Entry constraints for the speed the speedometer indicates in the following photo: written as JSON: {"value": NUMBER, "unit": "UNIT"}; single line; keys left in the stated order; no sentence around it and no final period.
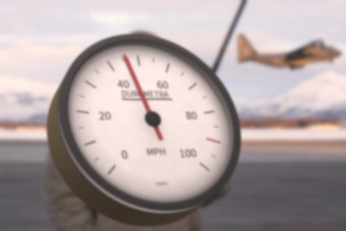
{"value": 45, "unit": "mph"}
